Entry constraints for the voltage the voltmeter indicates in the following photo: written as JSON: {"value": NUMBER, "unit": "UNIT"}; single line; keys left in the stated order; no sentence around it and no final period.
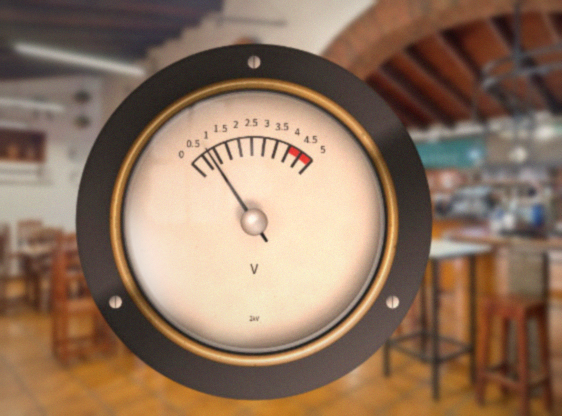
{"value": 0.75, "unit": "V"}
